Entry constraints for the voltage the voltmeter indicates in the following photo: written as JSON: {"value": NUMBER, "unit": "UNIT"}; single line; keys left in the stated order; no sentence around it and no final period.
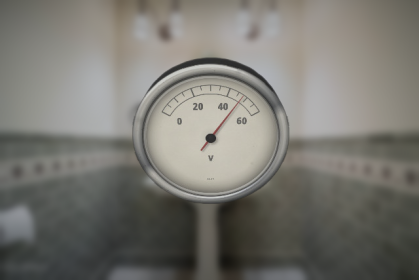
{"value": 47.5, "unit": "V"}
